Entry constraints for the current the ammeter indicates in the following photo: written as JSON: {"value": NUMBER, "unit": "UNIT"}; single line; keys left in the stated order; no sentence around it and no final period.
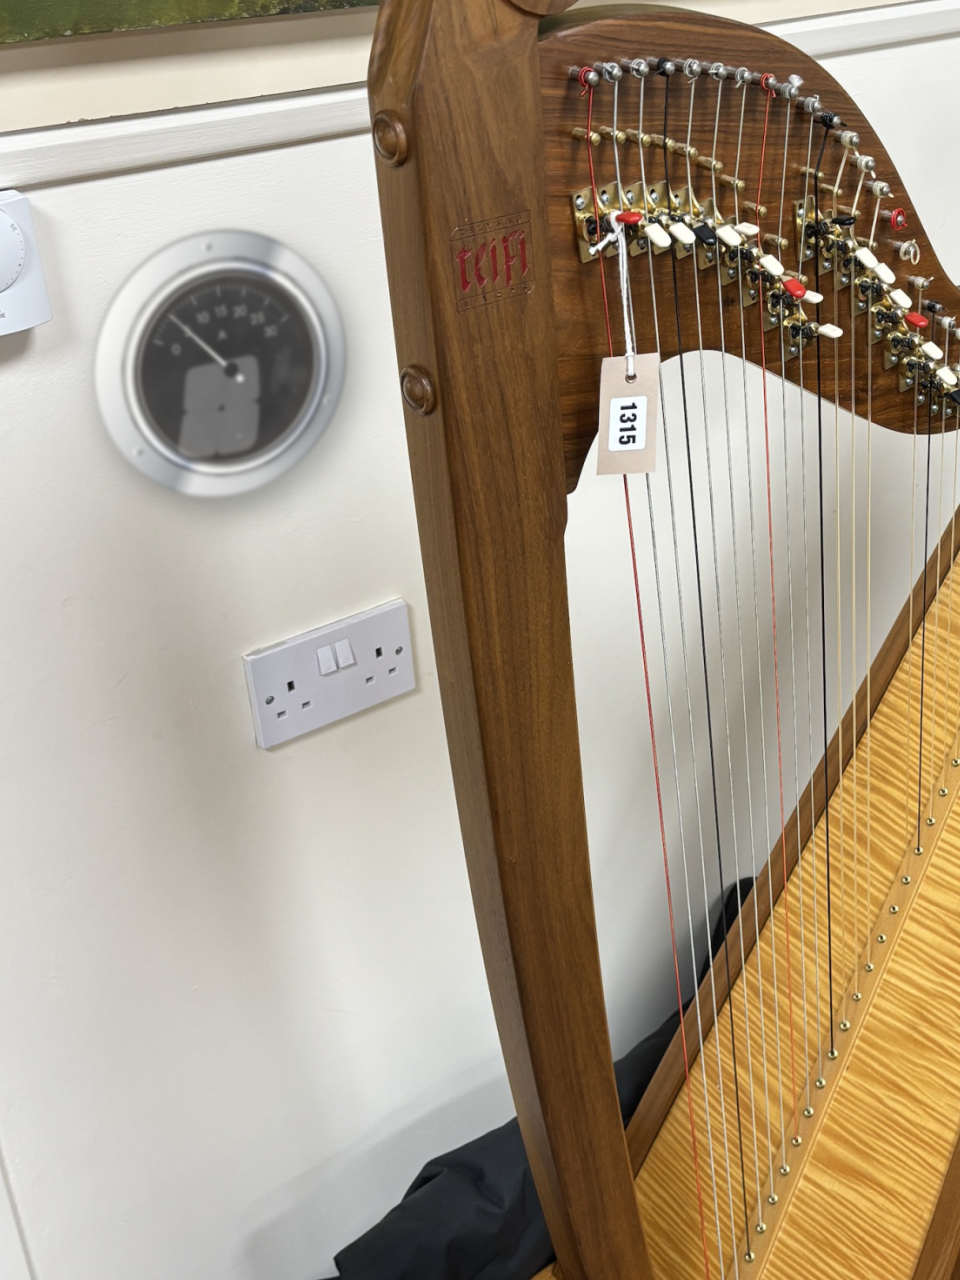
{"value": 5, "unit": "A"}
